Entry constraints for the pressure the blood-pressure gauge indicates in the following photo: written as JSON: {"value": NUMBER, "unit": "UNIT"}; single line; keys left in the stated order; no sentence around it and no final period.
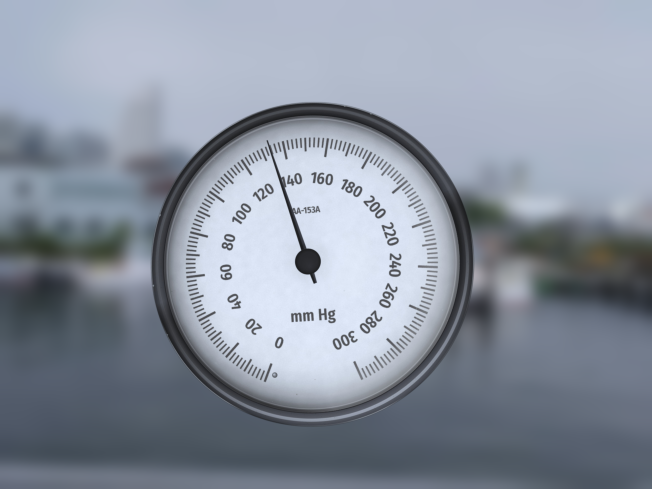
{"value": 134, "unit": "mmHg"}
